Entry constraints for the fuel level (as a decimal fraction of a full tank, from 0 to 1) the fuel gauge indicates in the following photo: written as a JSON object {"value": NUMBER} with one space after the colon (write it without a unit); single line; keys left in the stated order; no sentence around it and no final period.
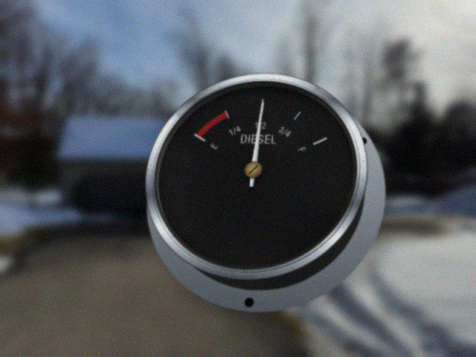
{"value": 0.5}
